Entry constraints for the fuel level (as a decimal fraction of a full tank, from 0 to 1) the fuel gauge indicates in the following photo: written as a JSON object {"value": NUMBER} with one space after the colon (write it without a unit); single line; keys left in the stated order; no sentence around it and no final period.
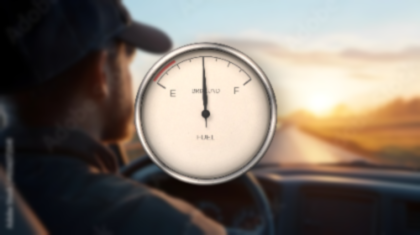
{"value": 0.5}
